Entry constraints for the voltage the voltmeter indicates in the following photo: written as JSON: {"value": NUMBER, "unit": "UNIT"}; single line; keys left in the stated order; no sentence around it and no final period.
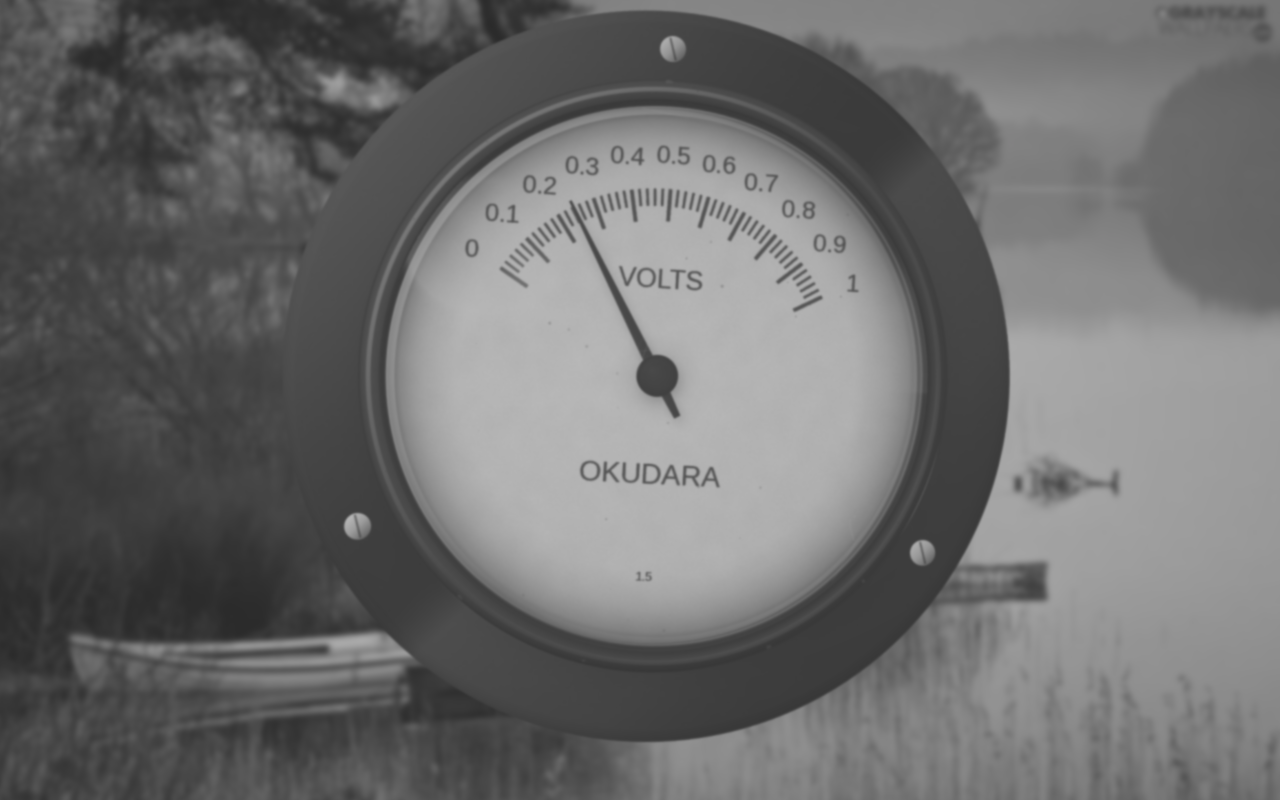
{"value": 0.24, "unit": "V"}
